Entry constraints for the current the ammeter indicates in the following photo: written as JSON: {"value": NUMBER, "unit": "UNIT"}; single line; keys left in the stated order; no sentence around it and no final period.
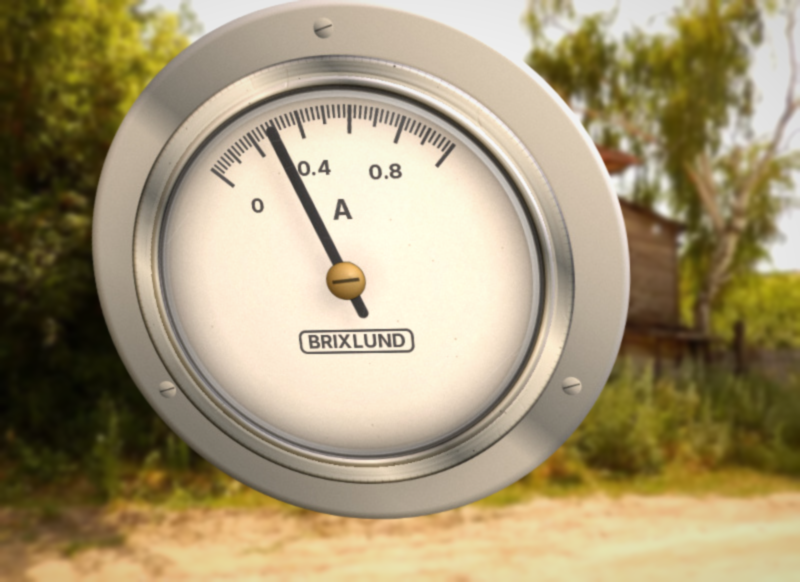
{"value": 0.3, "unit": "A"}
